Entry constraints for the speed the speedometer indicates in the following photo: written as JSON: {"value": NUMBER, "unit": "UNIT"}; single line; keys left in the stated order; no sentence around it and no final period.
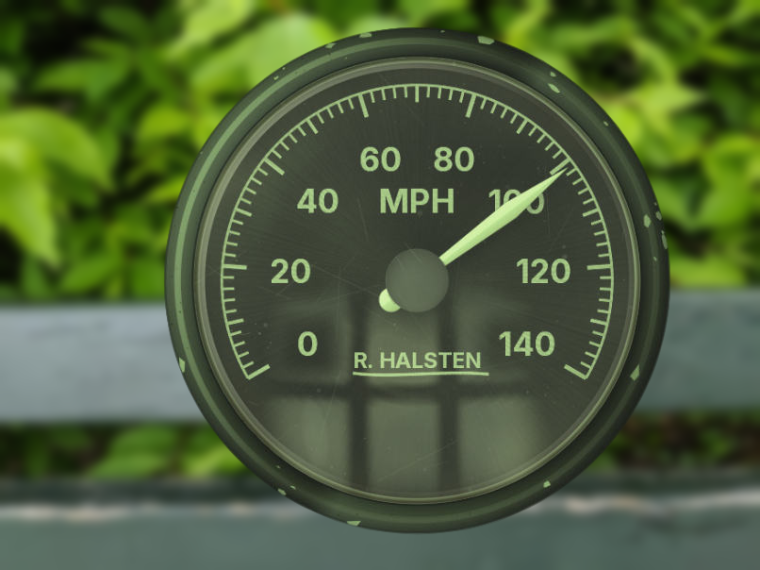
{"value": 101, "unit": "mph"}
